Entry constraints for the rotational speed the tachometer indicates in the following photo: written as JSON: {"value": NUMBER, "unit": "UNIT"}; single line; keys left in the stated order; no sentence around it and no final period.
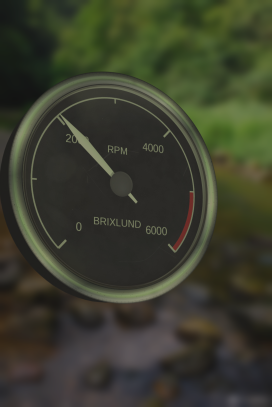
{"value": 2000, "unit": "rpm"}
